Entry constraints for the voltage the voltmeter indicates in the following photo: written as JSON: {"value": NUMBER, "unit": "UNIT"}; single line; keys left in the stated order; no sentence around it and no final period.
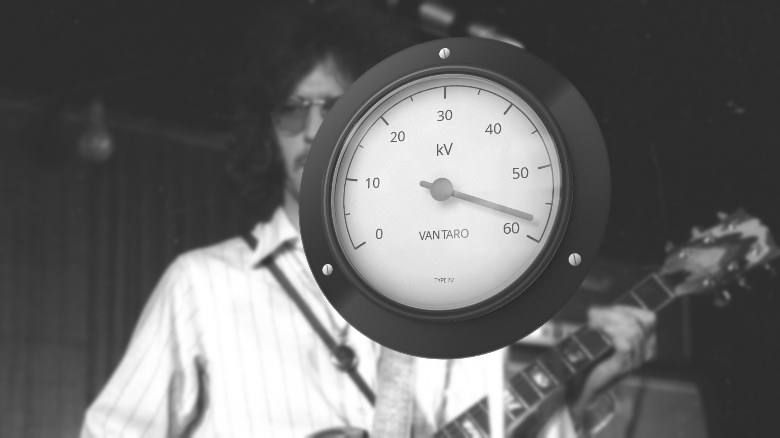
{"value": 57.5, "unit": "kV"}
